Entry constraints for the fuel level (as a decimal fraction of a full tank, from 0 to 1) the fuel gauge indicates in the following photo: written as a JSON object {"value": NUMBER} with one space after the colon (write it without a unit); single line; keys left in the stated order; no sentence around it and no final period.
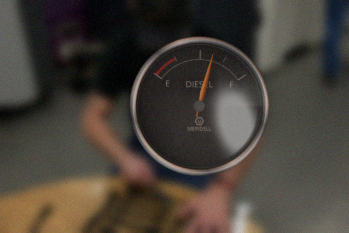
{"value": 0.625}
